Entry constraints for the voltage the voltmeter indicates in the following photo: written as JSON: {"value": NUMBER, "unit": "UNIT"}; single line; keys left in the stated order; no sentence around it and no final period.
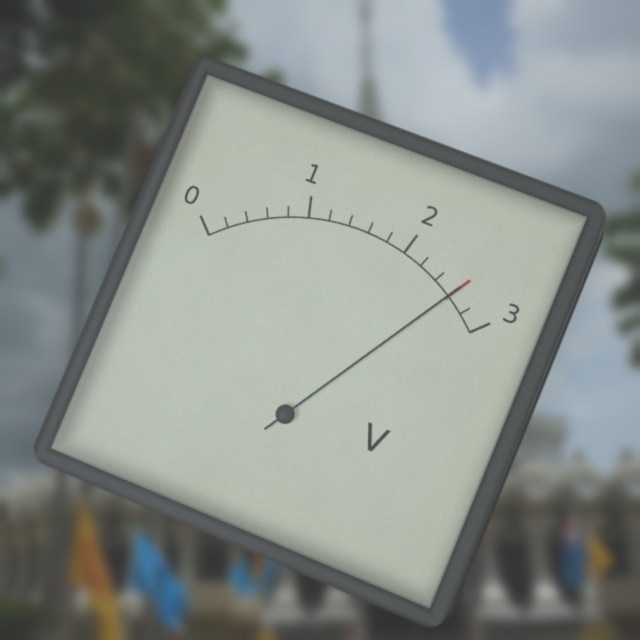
{"value": 2.6, "unit": "V"}
